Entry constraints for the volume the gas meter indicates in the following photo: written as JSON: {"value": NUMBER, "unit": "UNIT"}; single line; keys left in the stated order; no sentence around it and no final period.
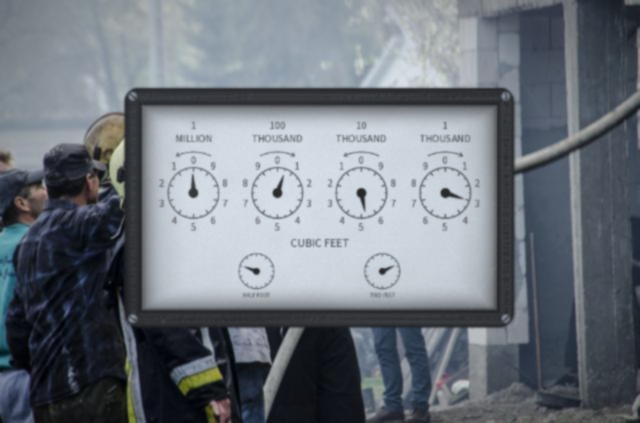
{"value": 5300, "unit": "ft³"}
